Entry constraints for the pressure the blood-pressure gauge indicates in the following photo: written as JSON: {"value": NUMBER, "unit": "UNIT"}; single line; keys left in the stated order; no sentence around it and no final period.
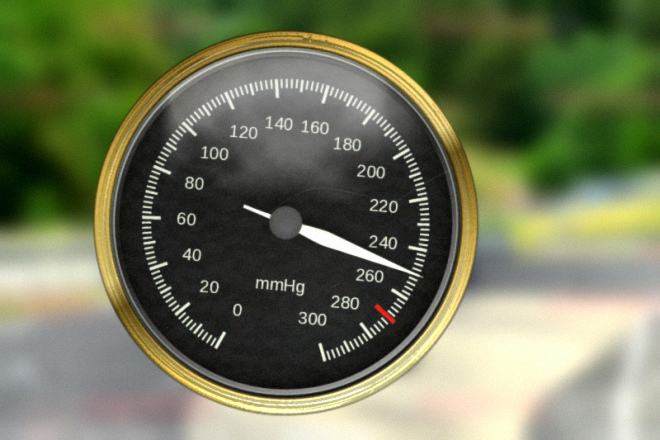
{"value": 250, "unit": "mmHg"}
